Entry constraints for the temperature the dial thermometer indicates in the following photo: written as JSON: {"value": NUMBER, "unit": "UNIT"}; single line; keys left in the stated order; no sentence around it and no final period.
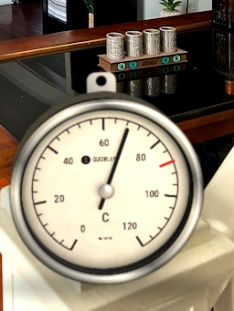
{"value": 68, "unit": "°C"}
